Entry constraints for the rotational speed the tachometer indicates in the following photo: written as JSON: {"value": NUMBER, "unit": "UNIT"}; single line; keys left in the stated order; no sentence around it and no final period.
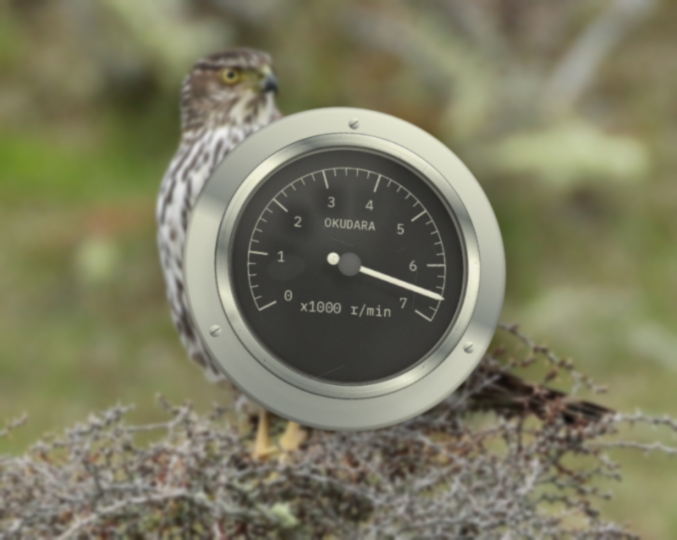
{"value": 6600, "unit": "rpm"}
